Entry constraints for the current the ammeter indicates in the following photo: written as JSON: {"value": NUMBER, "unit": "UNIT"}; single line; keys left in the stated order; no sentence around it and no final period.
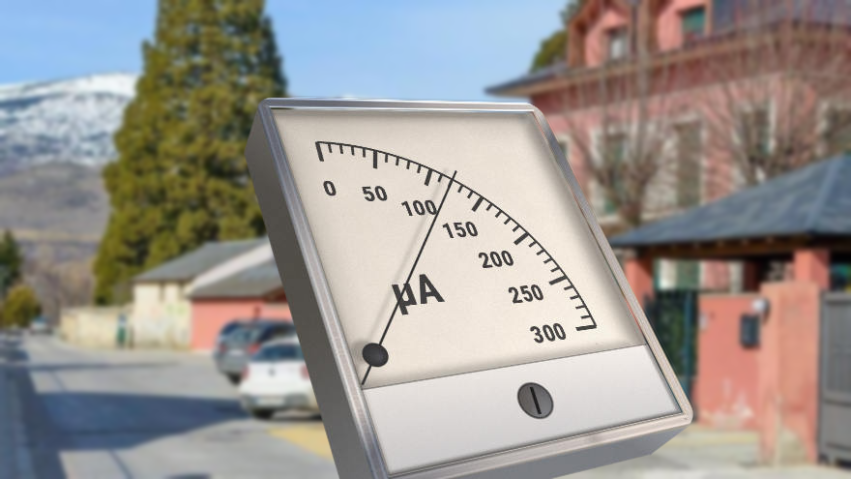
{"value": 120, "unit": "µA"}
